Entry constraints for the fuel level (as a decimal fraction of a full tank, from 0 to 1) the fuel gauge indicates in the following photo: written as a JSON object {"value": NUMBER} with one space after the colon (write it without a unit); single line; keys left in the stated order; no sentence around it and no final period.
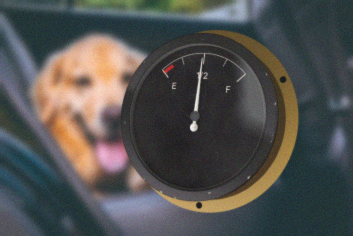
{"value": 0.5}
